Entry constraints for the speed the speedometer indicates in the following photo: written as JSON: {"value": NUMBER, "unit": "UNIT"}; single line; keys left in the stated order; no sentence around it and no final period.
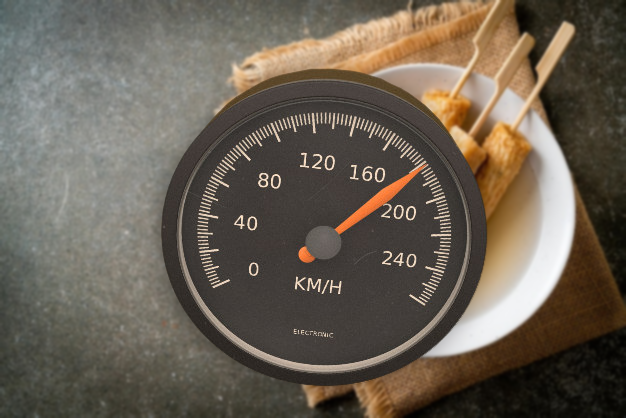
{"value": 180, "unit": "km/h"}
